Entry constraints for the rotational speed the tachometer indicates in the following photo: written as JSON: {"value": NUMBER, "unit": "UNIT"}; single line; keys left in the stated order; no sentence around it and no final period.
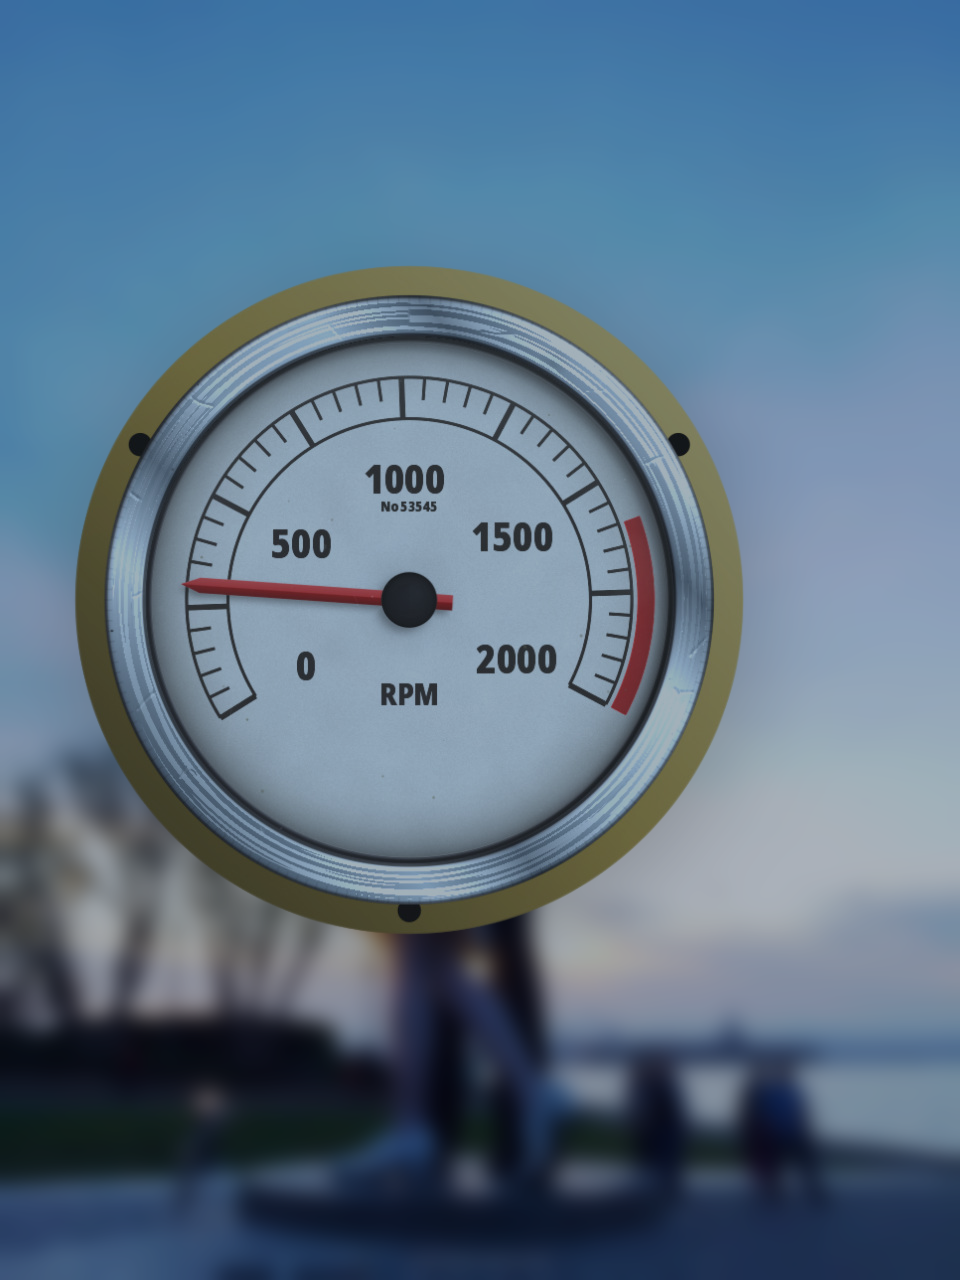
{"value": 300, "unit": "rpm"}
